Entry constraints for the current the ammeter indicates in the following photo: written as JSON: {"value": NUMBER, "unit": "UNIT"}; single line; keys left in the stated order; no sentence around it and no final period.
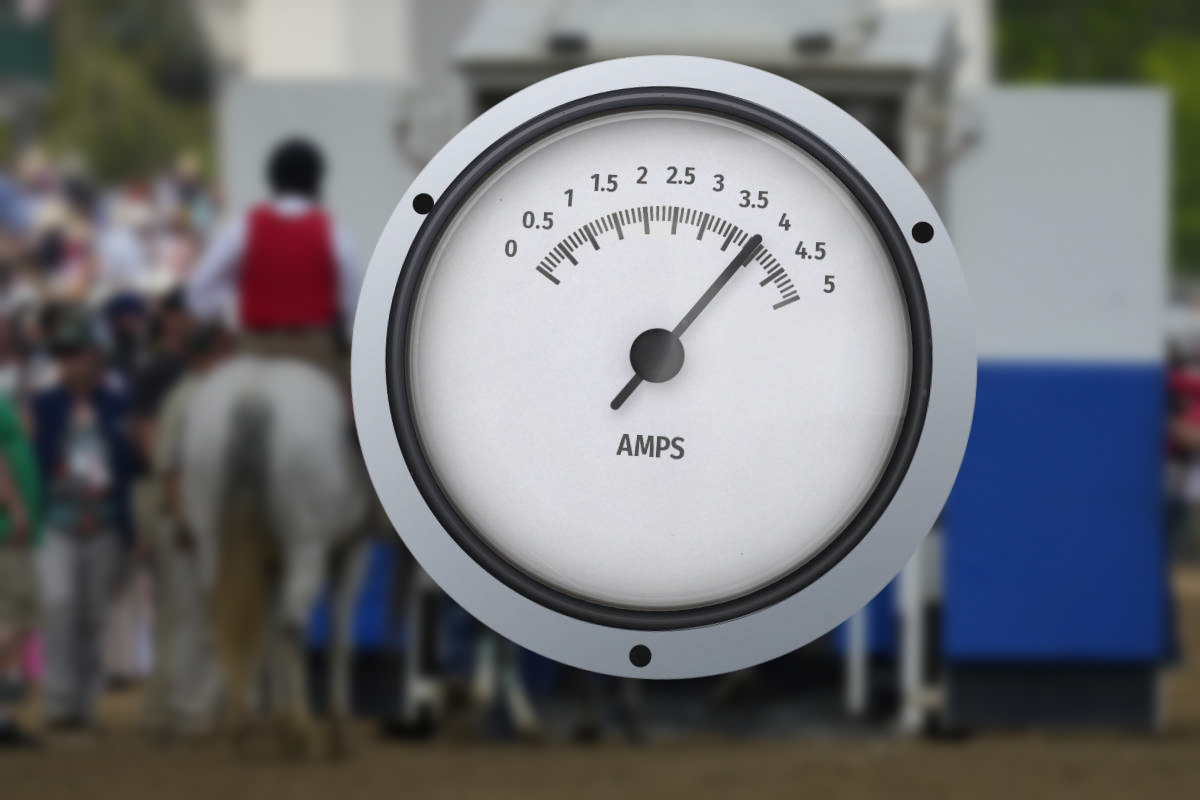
{"value": 3.9, "unit": "A"}
